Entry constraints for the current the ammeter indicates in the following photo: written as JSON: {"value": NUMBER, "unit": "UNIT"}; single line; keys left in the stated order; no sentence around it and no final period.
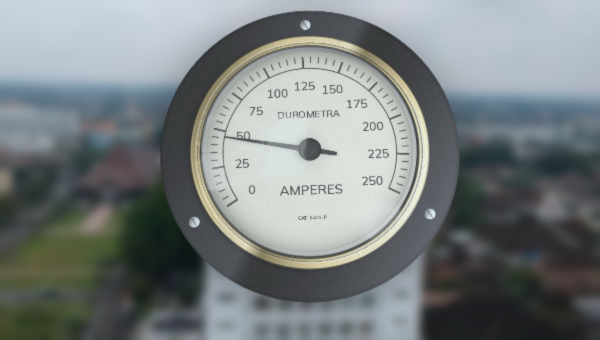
{"value": 45, "unit": "A"}
